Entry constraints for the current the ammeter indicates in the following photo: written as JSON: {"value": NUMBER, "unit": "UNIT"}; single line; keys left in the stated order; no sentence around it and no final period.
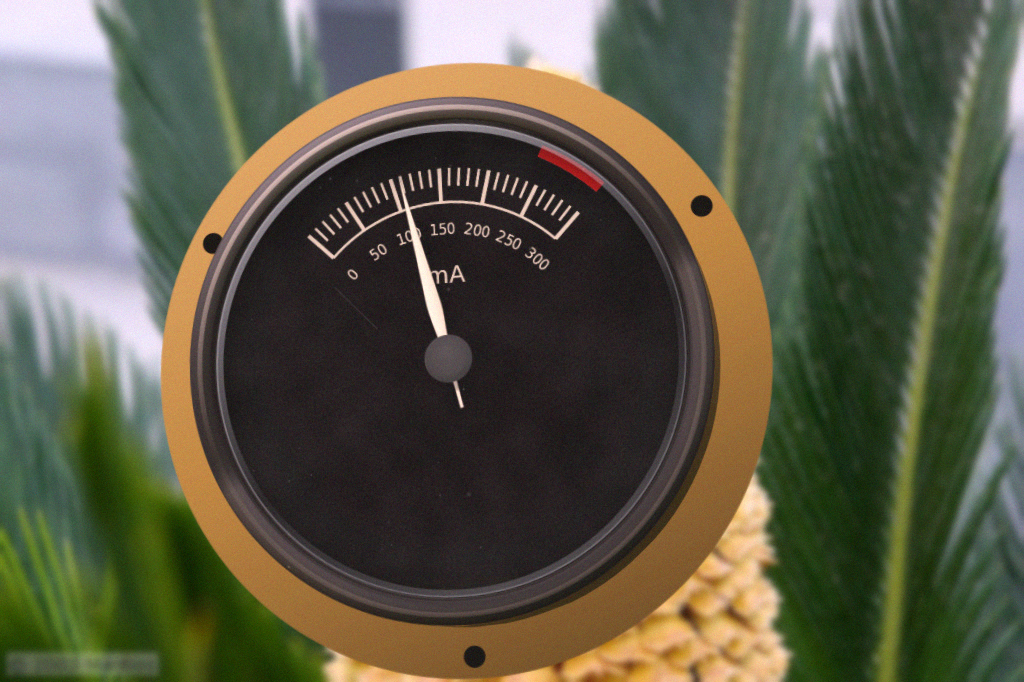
{"value": 110, "unit": "mA"}
